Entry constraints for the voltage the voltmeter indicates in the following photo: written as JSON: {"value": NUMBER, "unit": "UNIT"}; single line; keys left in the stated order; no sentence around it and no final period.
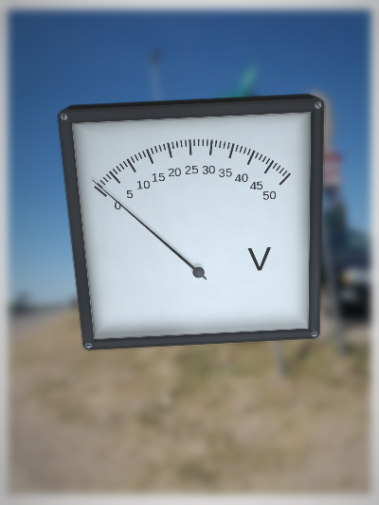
{"value": 1, "unit": "V"}
